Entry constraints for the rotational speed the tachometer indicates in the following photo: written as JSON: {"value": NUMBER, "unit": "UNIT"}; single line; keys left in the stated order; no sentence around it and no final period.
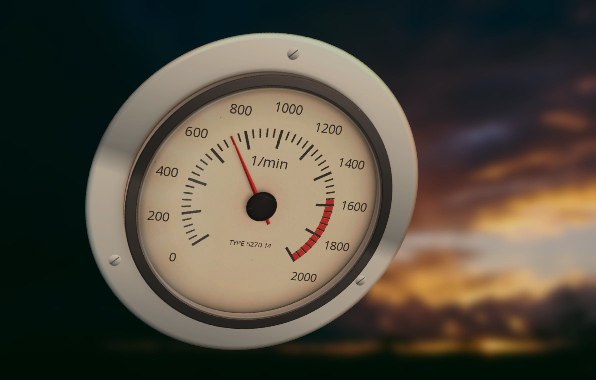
{"value": 720, "unit": "rpm"}
